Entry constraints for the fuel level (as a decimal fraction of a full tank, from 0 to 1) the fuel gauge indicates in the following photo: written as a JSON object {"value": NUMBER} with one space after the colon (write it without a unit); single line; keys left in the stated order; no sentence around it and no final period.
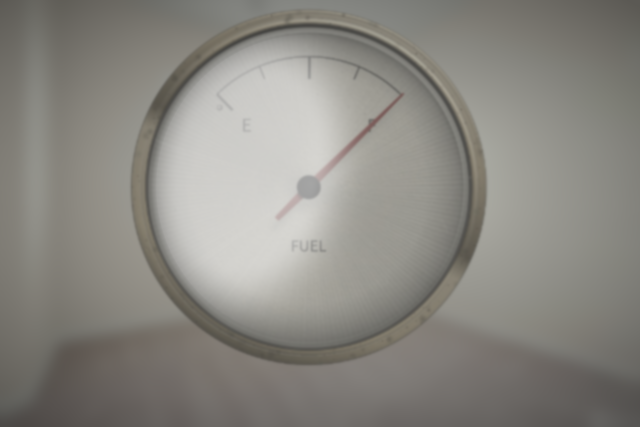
{"value": 1}
